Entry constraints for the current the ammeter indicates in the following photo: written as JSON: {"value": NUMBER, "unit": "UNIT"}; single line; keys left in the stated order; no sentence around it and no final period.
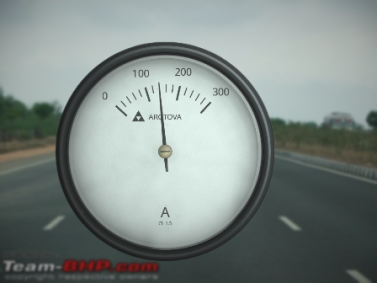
{"value": 140, "unit": "A"}
